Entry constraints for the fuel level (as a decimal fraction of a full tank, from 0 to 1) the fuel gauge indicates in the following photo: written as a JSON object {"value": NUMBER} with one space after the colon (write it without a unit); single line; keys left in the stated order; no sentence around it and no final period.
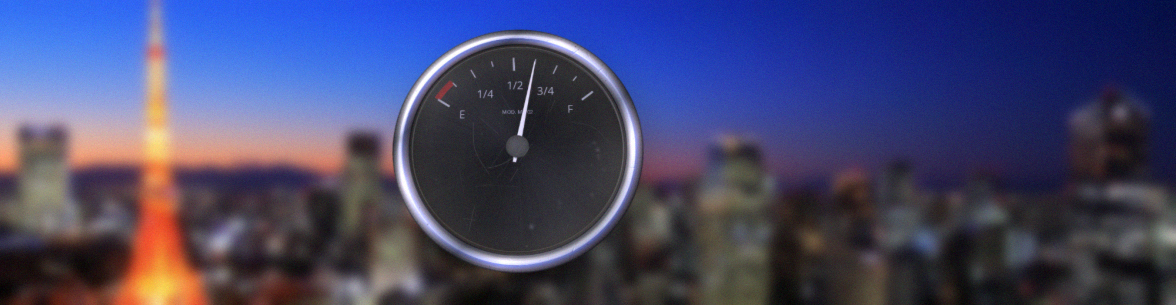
{"value": 0.625}
